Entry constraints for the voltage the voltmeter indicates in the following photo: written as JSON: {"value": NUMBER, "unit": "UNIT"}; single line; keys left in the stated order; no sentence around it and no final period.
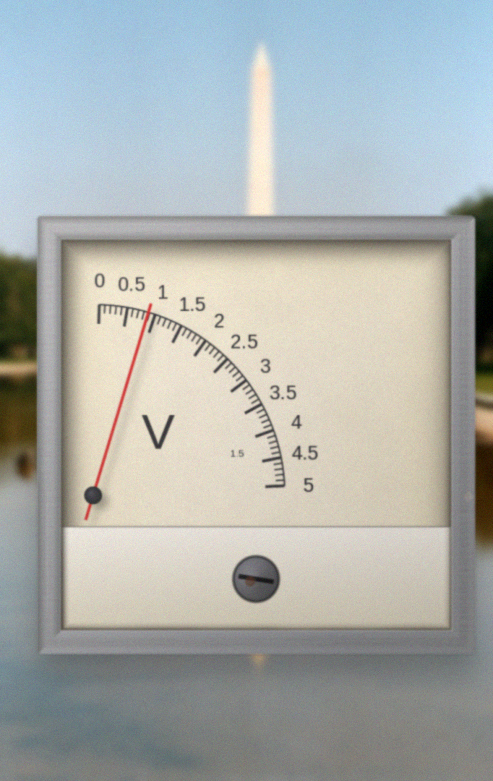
{"value": 0.9, "unit": "V"}
